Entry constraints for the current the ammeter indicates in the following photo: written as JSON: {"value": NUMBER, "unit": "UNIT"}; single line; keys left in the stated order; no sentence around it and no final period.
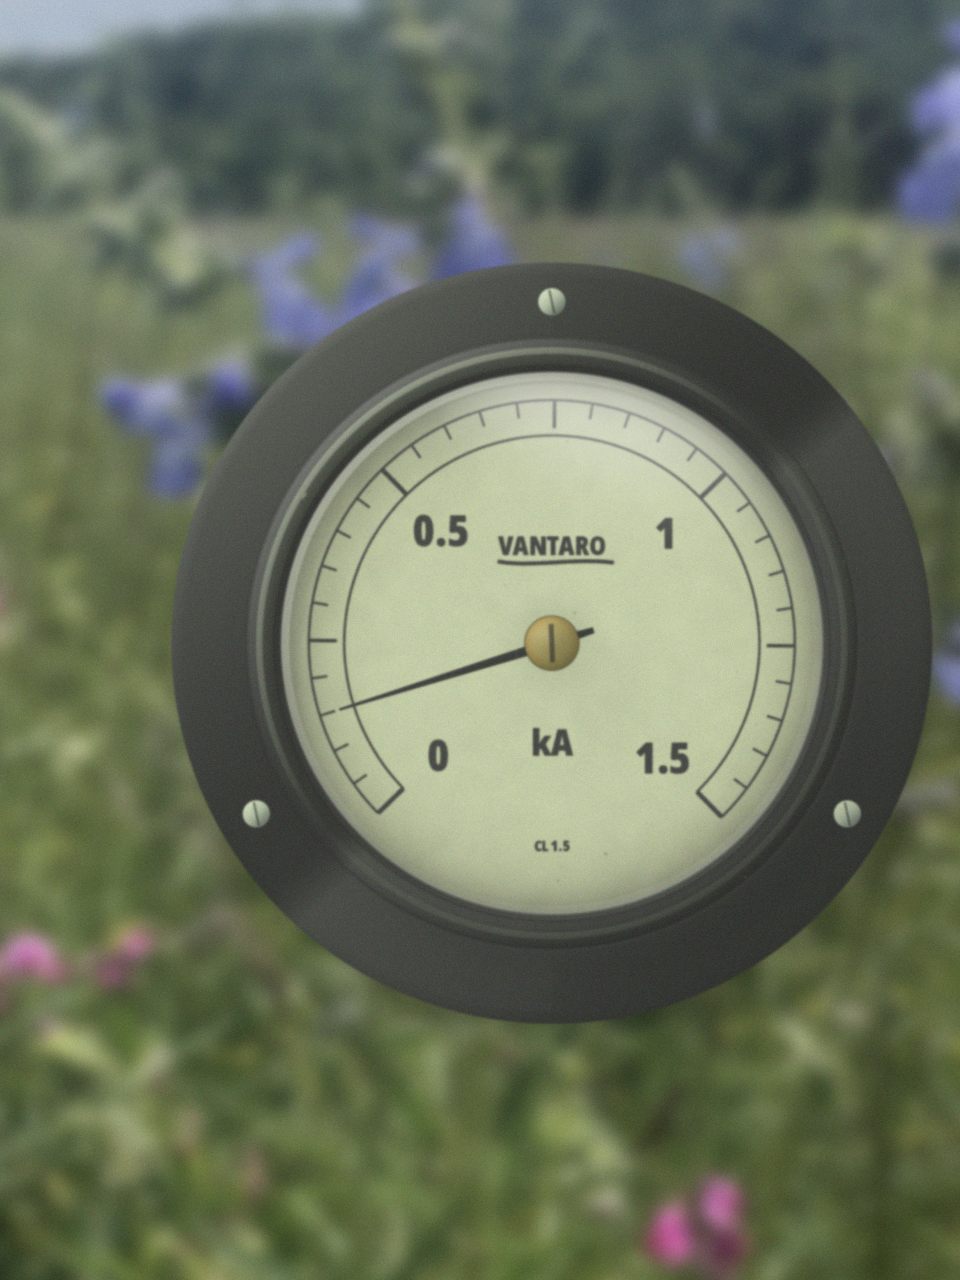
{"value": 0.15, "unit": "kA"}
